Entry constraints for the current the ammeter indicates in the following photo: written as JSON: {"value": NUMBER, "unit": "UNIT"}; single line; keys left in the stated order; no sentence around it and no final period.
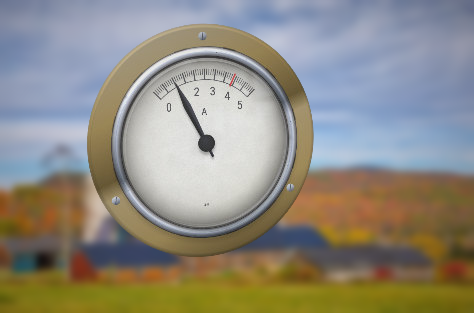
{"value": 1, "unit": "A"}
